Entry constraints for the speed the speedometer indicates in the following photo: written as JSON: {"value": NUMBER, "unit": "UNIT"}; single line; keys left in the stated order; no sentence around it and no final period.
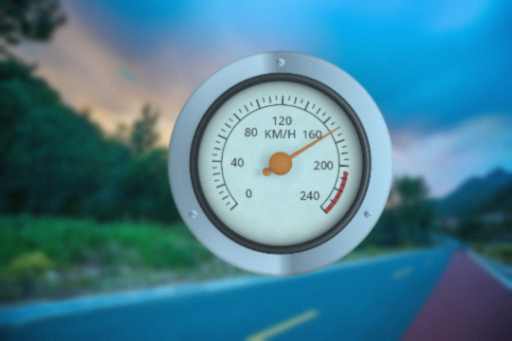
{"value": 170, "unit": "km/h"}
